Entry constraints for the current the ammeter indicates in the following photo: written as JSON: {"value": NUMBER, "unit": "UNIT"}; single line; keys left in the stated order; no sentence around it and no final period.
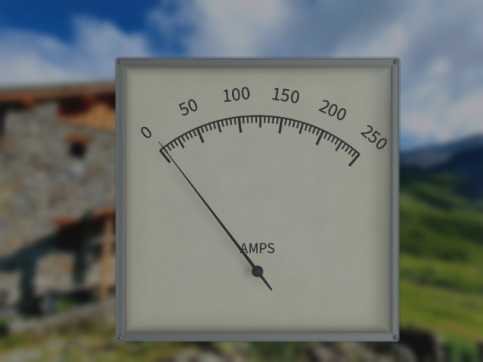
{"value": 5, "unit": "A"}
